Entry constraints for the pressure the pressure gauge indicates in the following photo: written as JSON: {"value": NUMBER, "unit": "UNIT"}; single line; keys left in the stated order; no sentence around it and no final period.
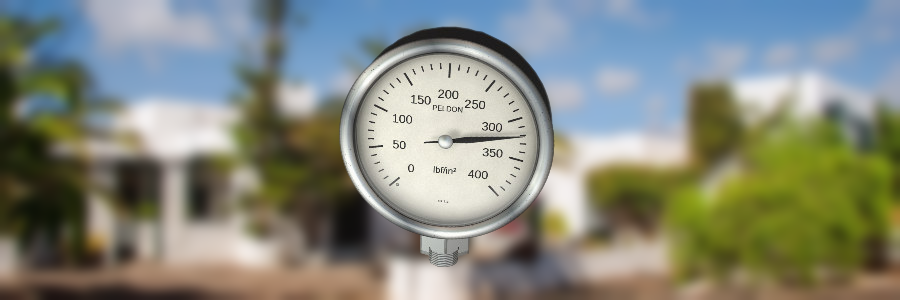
{"value": 320, "unit": "psi"}
